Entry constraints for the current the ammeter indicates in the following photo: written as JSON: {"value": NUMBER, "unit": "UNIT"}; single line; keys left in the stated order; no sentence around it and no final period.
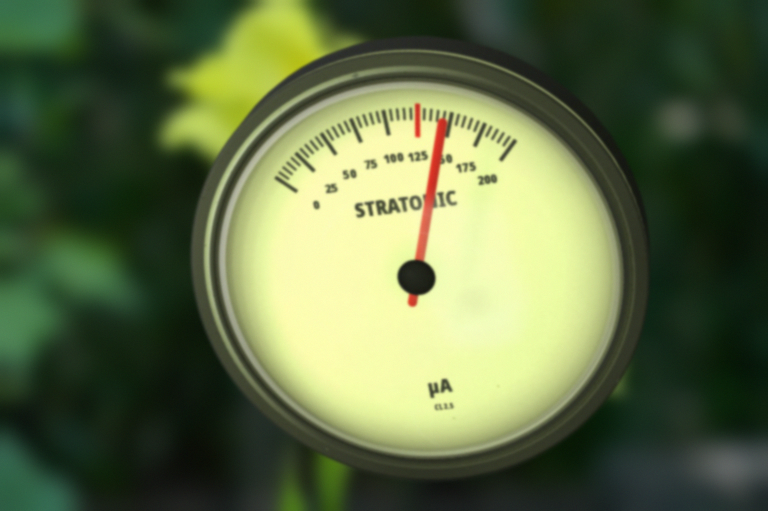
{"value": 145, "unit": "µA"}
